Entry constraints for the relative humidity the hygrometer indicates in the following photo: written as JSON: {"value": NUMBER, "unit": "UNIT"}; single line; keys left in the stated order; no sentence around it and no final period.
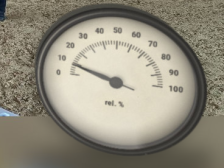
{"value": 10, "unit": "%"}
